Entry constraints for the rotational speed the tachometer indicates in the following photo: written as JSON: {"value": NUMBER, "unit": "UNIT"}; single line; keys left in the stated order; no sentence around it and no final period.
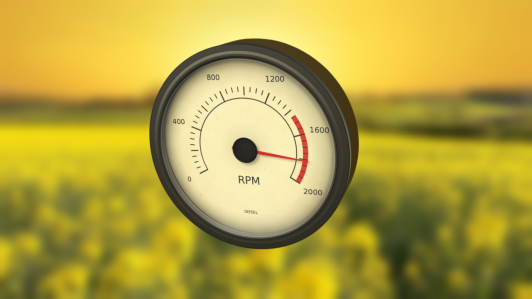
{"value": 1800, "unit": "rpm"}
